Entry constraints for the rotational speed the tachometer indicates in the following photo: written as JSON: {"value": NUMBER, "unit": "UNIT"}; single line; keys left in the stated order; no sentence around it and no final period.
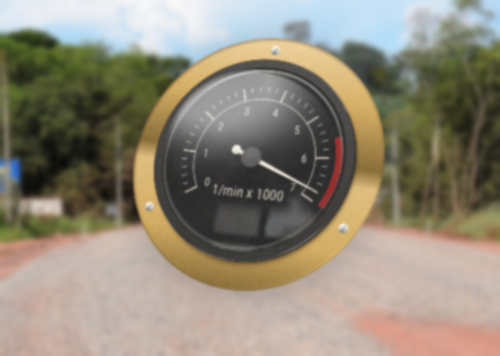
{"value": 6800, "unit": "rpm"}
